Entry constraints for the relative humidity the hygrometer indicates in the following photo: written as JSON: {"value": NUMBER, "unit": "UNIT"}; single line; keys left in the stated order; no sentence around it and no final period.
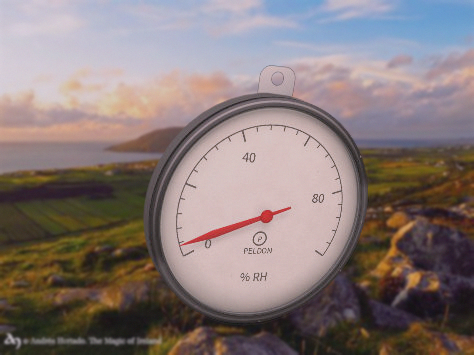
{"value": 4, "unit": "%"}
